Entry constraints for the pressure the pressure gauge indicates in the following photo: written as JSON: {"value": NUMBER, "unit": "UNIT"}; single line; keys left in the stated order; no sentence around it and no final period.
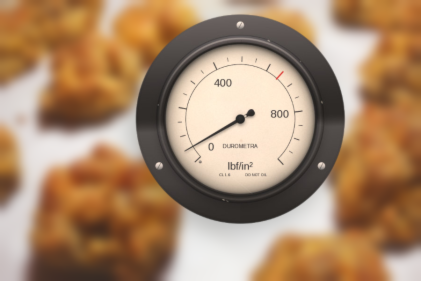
{"value": 50, "unit": "psi"}
